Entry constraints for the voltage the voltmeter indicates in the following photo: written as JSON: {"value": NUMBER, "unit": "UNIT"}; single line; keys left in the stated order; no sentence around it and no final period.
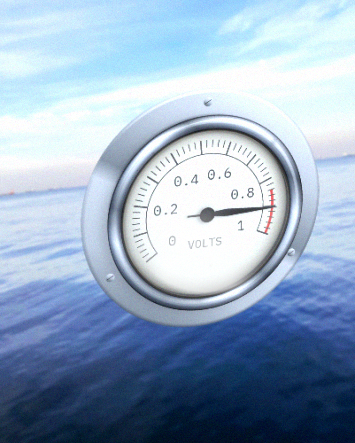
{"value": 0.9, "unit": "V"}
